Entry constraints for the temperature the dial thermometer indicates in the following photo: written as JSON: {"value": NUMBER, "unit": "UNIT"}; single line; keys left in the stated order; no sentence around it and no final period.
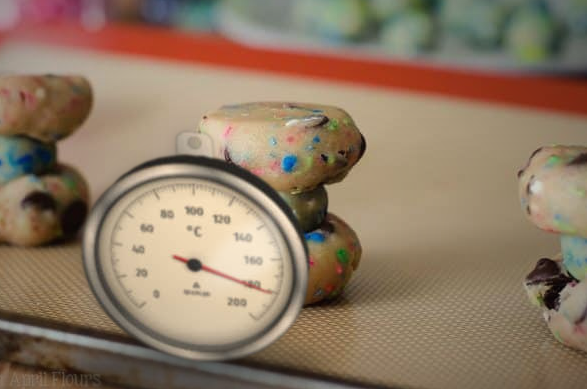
{"value": 180, "unit": "°C"}
